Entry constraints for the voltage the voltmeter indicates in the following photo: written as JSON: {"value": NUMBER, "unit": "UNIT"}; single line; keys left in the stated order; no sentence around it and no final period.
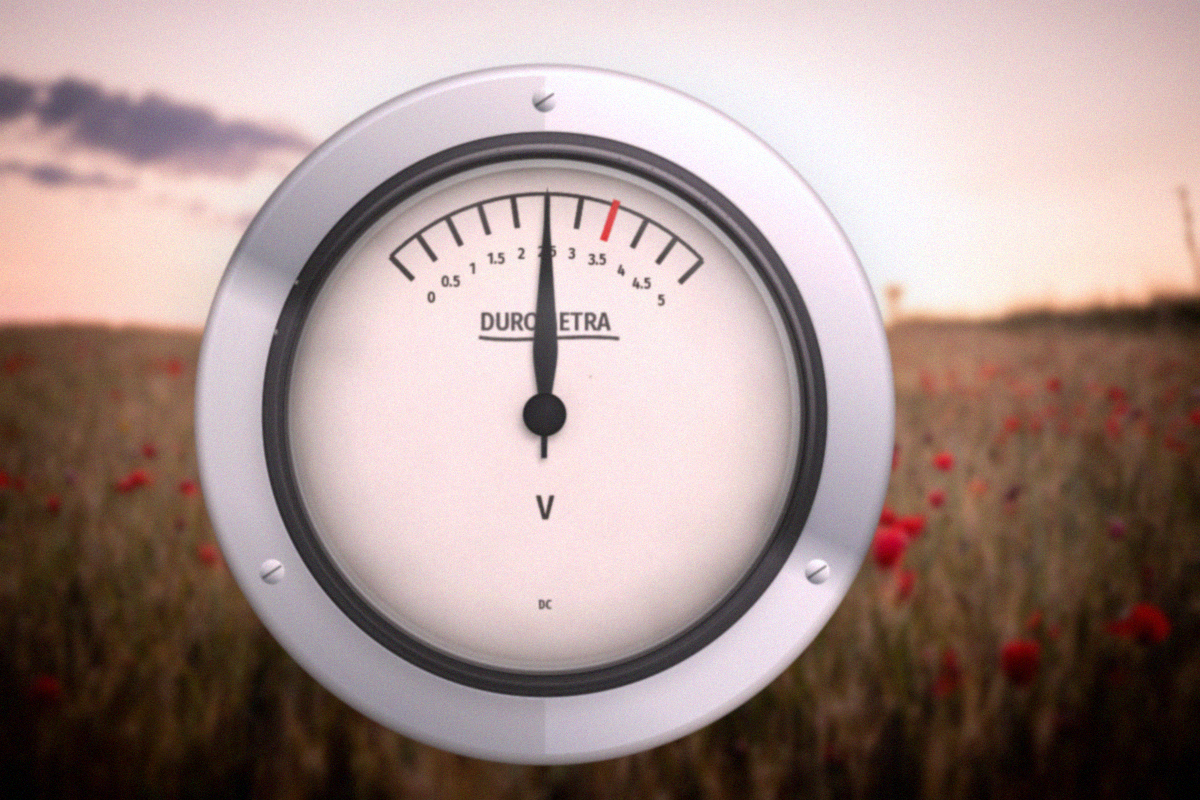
{"value": 2.5, "unit": "V"}
